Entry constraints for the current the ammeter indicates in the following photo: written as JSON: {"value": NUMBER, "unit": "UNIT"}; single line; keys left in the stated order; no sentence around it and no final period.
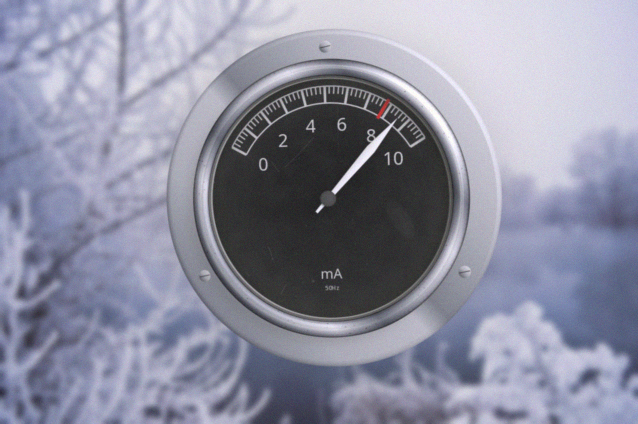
{"value": 8.6, "unit": "mA"}
